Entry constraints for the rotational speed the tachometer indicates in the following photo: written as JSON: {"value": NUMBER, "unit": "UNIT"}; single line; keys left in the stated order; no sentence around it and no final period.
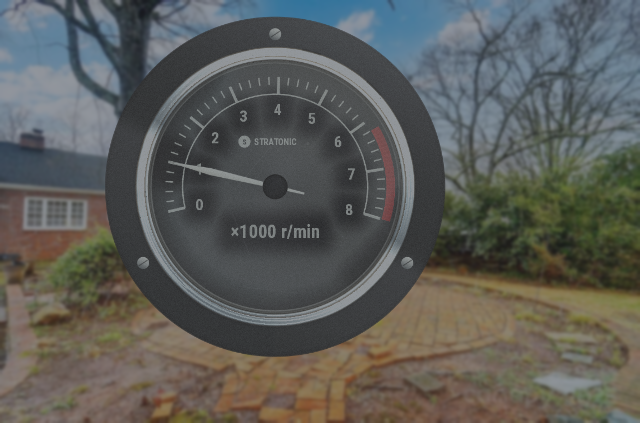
{"value": 1000, "unit": "rpm"}
